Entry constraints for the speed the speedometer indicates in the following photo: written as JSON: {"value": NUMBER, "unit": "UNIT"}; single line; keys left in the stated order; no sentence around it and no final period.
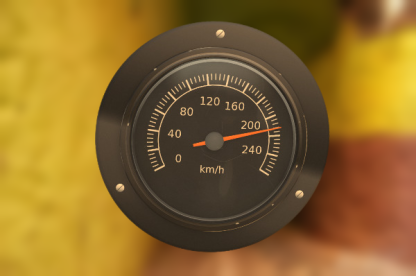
{"value": 212, "unit": "km/h"}
